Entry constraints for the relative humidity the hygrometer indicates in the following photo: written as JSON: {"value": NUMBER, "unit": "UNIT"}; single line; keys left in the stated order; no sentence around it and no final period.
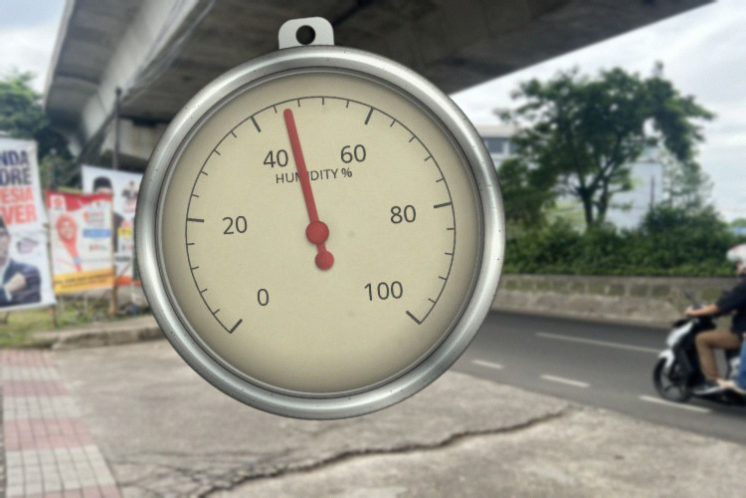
{"value": 46, "unit": "%"}
